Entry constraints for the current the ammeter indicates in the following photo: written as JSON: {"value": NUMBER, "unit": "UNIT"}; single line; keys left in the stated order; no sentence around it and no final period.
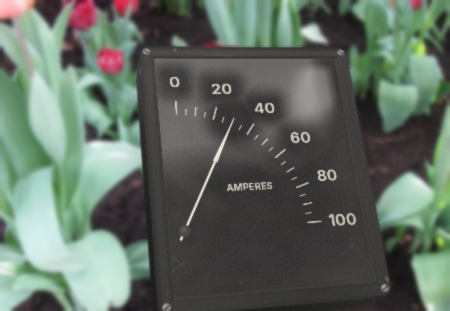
{"value": 30, "unit": "A"}
